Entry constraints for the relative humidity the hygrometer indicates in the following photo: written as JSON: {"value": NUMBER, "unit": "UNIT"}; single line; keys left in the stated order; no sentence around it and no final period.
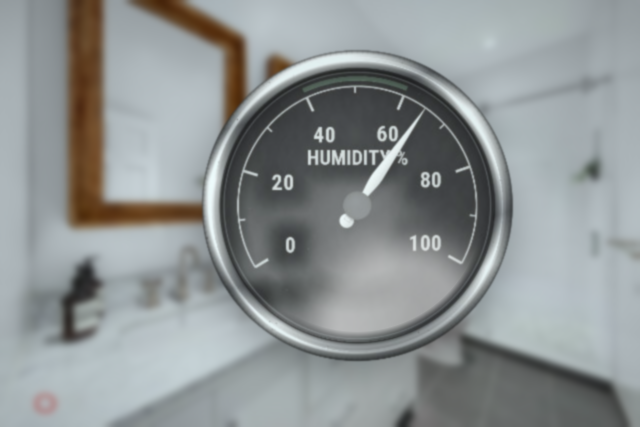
{"value": 65, "unit": "%"}
